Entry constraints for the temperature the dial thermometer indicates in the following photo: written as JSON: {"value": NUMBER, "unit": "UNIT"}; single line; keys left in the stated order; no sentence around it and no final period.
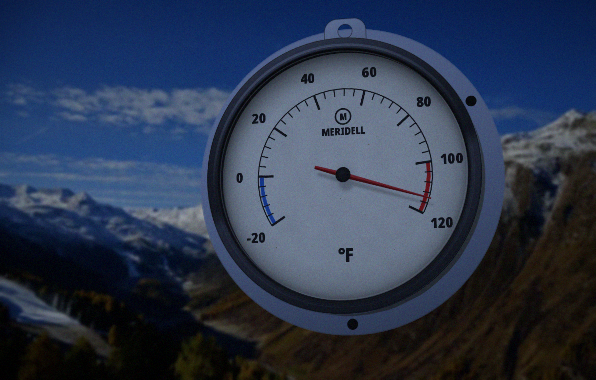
{"value": 114, "unit": "°F"}
